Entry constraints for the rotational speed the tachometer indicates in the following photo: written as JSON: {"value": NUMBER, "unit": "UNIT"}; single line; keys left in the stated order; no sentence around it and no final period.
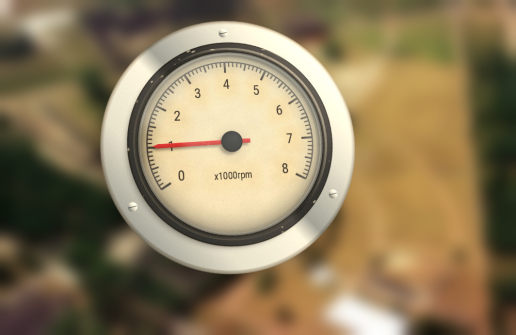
{"value": 1000, "unit": "rpm"}
